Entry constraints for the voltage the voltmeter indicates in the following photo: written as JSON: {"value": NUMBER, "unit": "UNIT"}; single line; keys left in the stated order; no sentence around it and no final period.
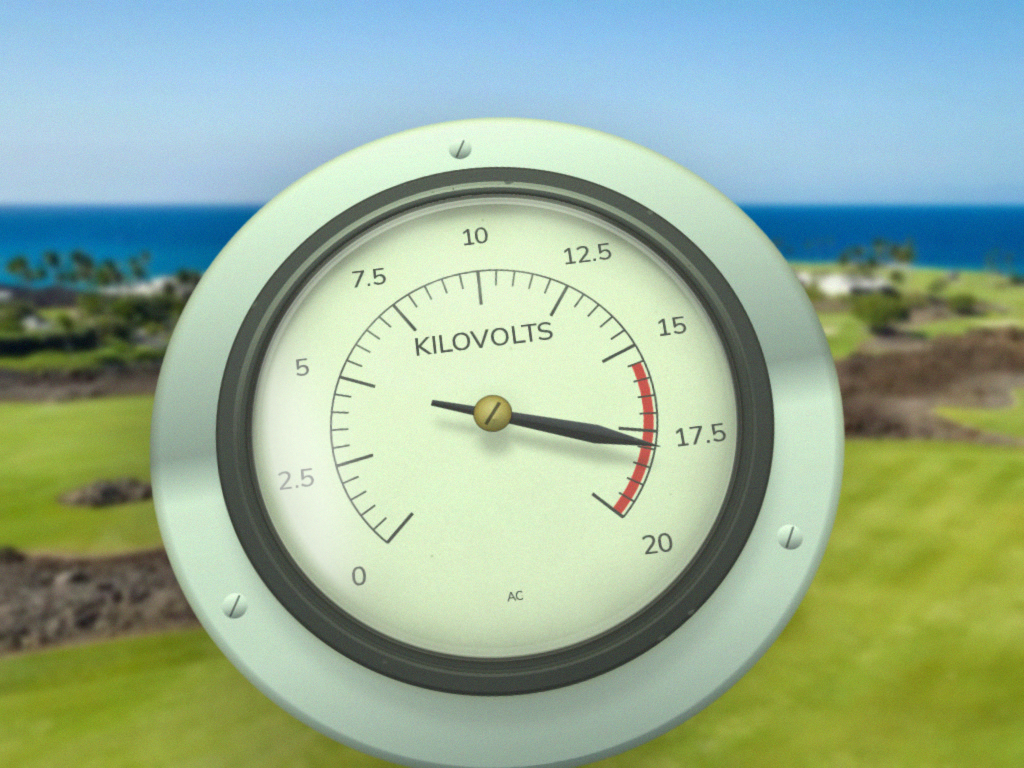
{"value": 18, "unit": "kV"}
